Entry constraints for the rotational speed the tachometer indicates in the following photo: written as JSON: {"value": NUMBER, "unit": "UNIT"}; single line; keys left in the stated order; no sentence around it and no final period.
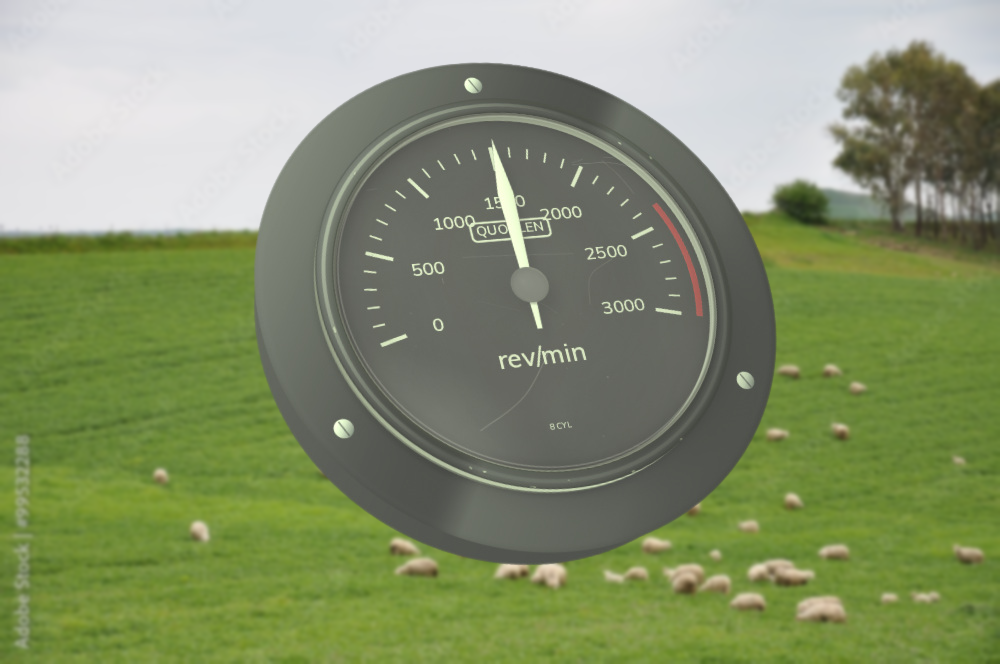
{"value": 1500, "unit": "rpm"}
